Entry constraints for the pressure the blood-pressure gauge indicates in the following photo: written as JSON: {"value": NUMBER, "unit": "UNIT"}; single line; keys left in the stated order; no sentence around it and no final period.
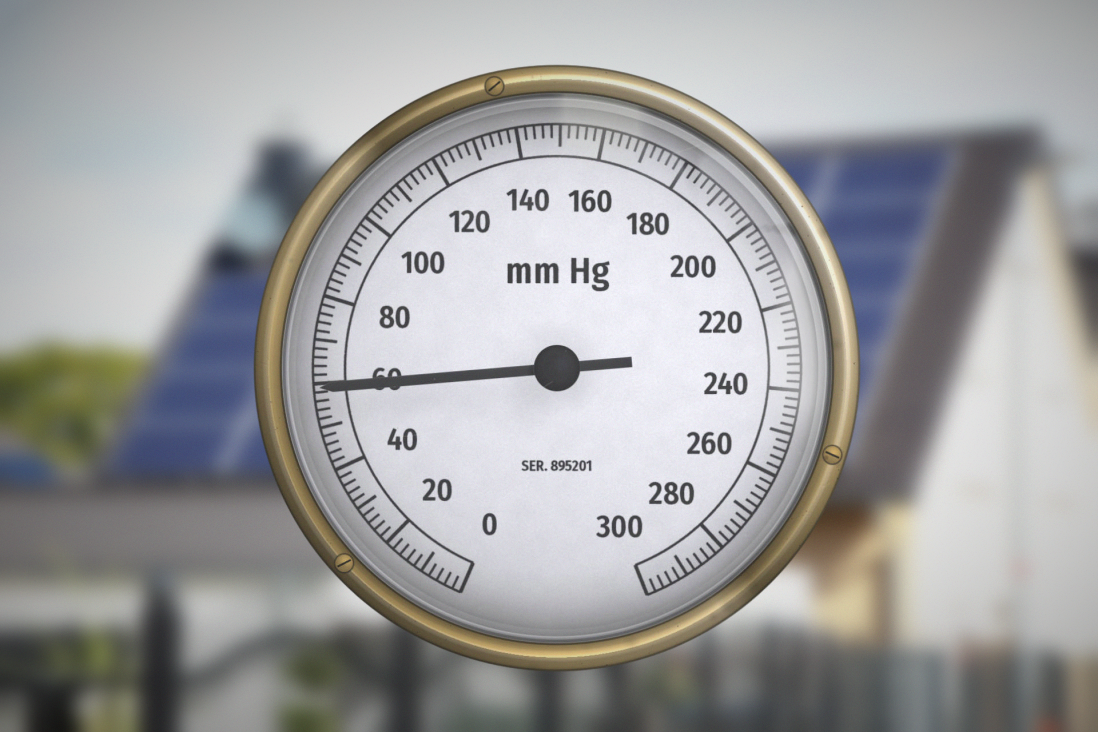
{"value": 59, "unit": "mmHg"}
